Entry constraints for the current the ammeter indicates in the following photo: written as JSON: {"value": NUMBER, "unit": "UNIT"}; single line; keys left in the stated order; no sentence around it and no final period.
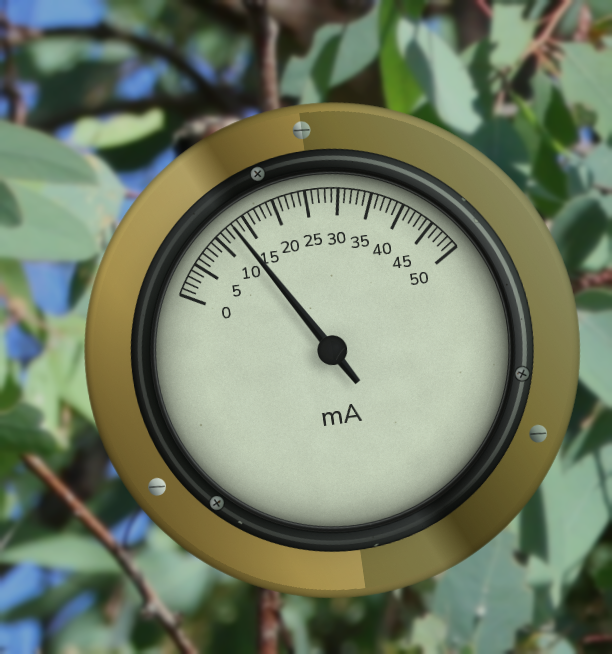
{"value": 13, "unit": "mA"}
